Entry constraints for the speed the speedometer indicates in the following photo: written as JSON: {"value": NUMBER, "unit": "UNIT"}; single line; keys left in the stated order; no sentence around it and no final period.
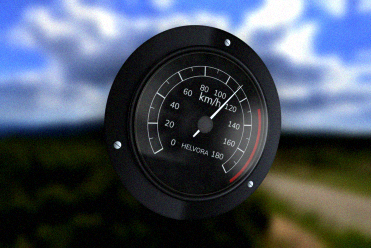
{"value": 110, "unit": "km/h"}
